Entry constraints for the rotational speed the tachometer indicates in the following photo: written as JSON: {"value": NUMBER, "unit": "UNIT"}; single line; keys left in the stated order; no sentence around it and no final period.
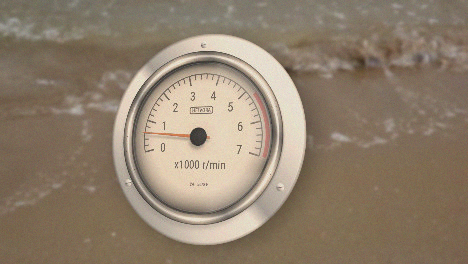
{"value": 600, "unit": "rpm"}
